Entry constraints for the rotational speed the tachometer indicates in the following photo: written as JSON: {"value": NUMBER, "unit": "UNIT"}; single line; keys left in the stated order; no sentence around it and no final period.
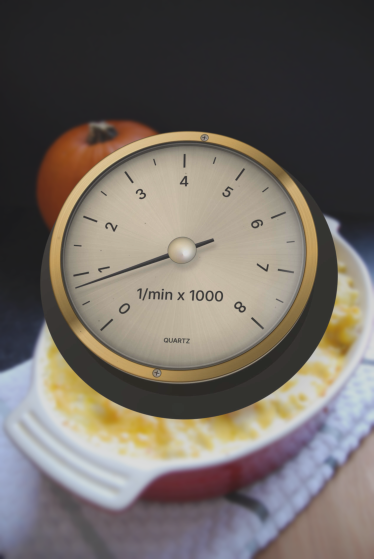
{"value": 750, "unit": "rpm"}
